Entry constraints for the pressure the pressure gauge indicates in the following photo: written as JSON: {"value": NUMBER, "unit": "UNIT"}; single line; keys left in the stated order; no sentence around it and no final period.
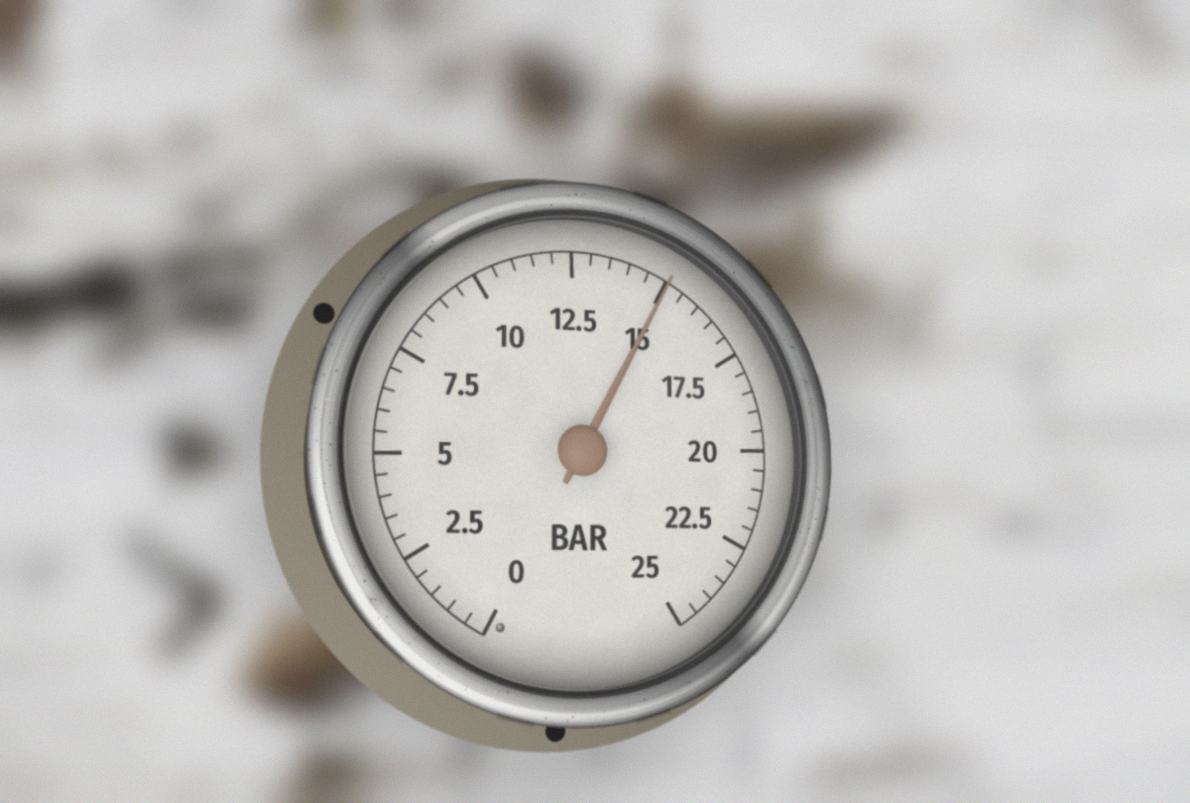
{"value": 15, "unit": "bar"}
